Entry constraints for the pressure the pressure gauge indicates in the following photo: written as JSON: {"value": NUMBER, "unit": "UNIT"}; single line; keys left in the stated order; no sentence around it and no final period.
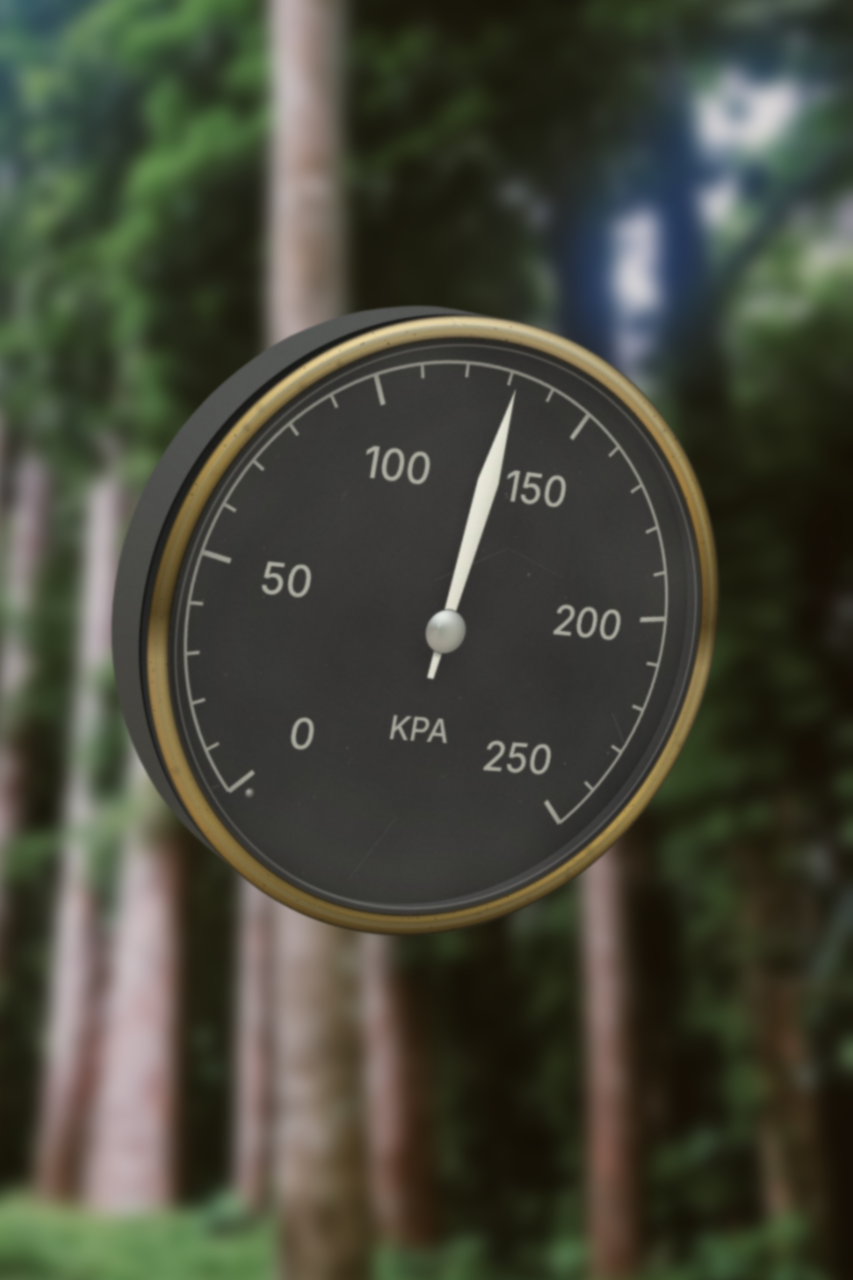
{"value": 130, "unit": "kPa"}
